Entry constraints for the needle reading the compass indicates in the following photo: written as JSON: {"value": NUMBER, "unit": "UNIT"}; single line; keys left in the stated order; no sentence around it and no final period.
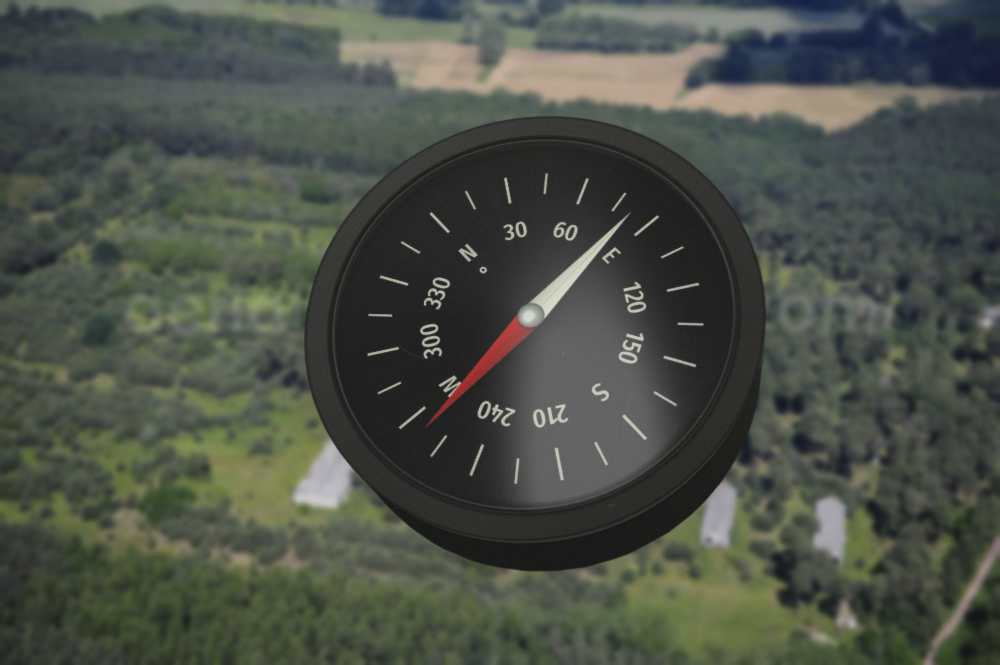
{"value": 262.5, "unit": "°"}
